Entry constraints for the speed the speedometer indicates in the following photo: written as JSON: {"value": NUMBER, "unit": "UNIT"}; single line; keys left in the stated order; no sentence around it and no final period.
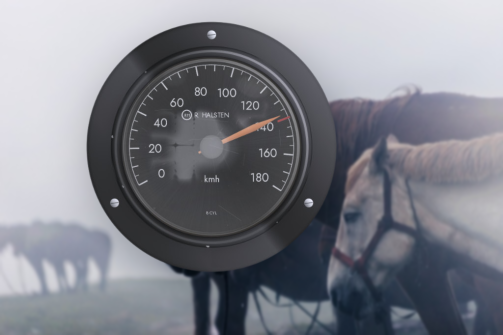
{"value": 137.5, "unit": "km/h"}
